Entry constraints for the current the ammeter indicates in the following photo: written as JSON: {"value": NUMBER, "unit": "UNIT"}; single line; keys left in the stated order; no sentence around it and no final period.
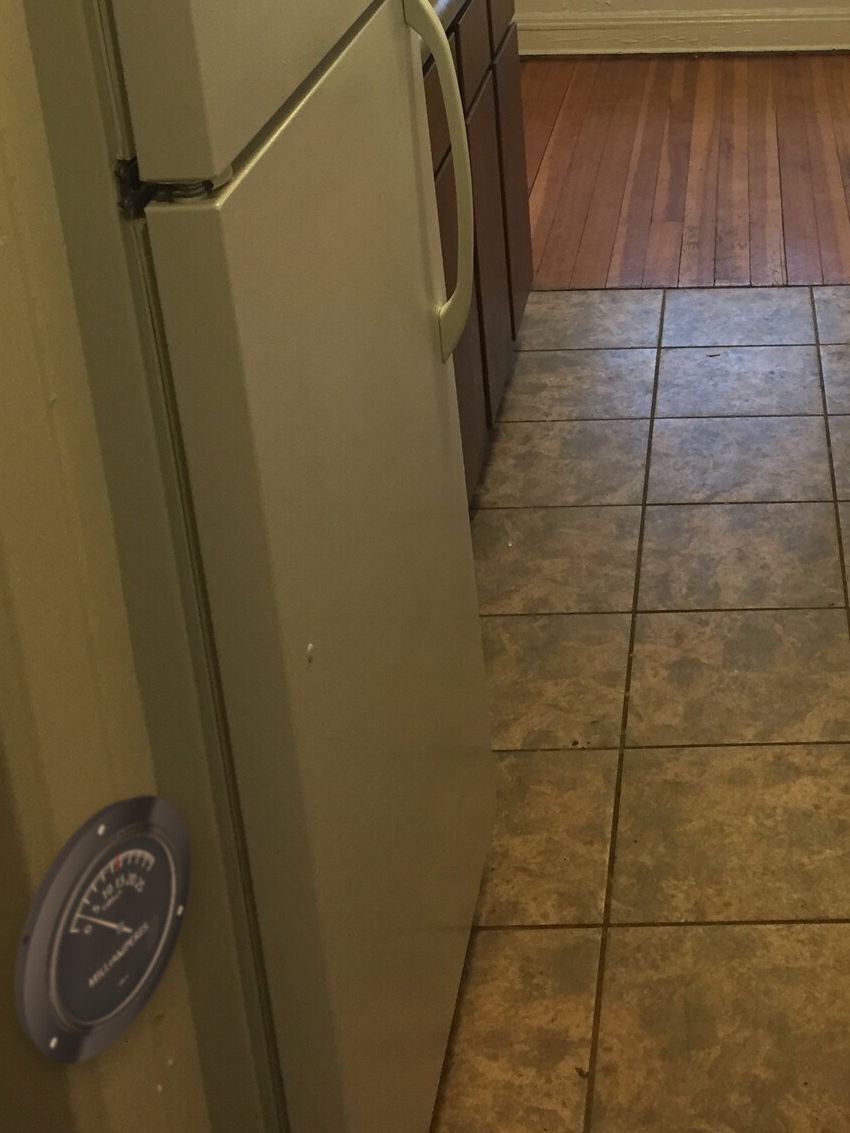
{"value": 2.5, "unit": "mA"}
